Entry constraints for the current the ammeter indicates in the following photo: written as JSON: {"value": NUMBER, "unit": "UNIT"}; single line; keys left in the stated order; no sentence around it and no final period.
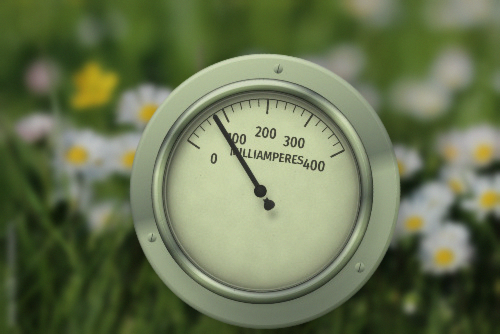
{"value": 80, "unit": "mA"}
